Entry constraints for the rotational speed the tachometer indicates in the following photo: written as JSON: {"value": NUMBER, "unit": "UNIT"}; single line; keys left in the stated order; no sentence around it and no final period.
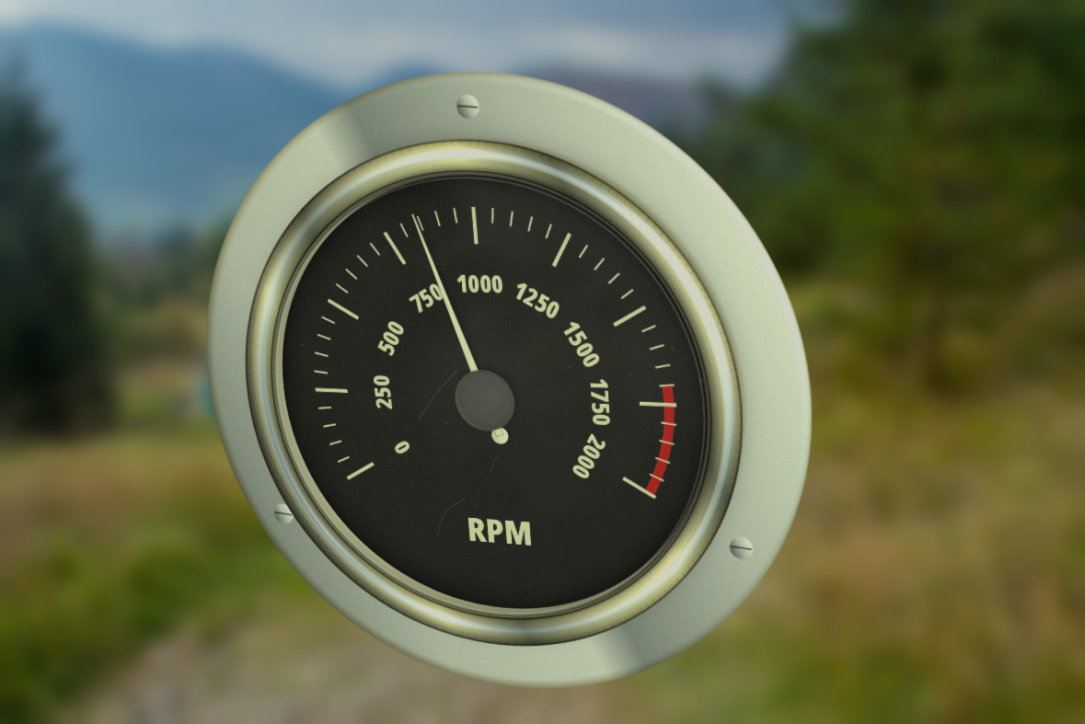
{"value": 850, "unit": "rpm"}
